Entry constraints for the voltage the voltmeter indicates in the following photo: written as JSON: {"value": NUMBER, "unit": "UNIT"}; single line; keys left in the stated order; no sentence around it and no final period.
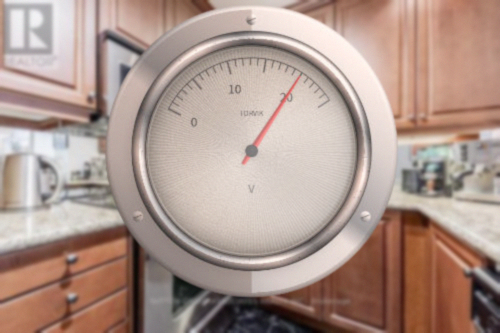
{"value": 20, "unit": "V"}
